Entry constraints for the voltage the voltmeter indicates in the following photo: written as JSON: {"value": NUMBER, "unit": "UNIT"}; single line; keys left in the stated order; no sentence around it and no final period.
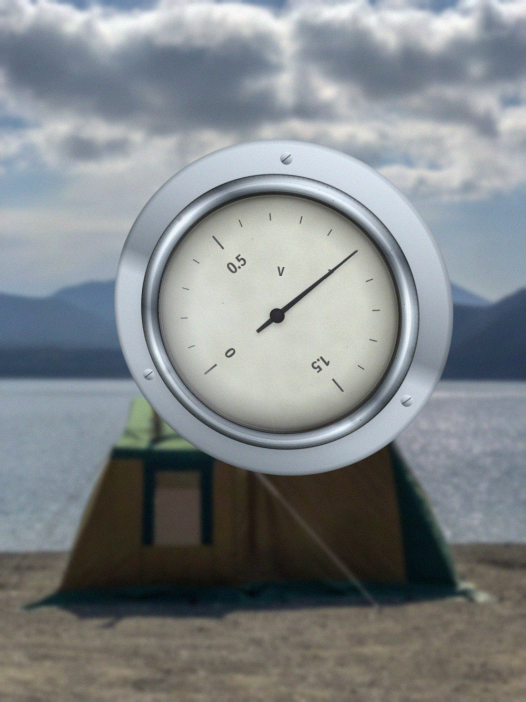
{"value": 1, "unit": "V"}
